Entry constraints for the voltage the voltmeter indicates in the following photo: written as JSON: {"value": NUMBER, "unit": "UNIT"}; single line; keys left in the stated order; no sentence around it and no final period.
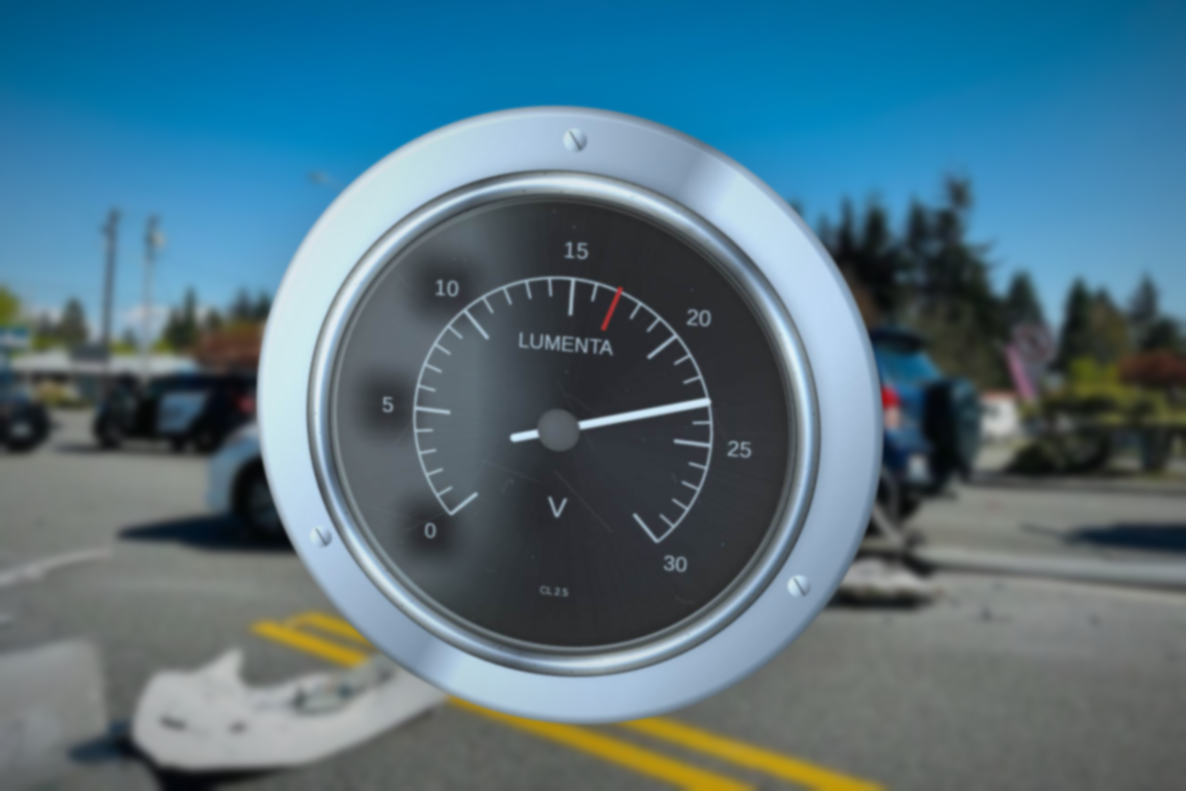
{"value": 23, "unit": "V"}
